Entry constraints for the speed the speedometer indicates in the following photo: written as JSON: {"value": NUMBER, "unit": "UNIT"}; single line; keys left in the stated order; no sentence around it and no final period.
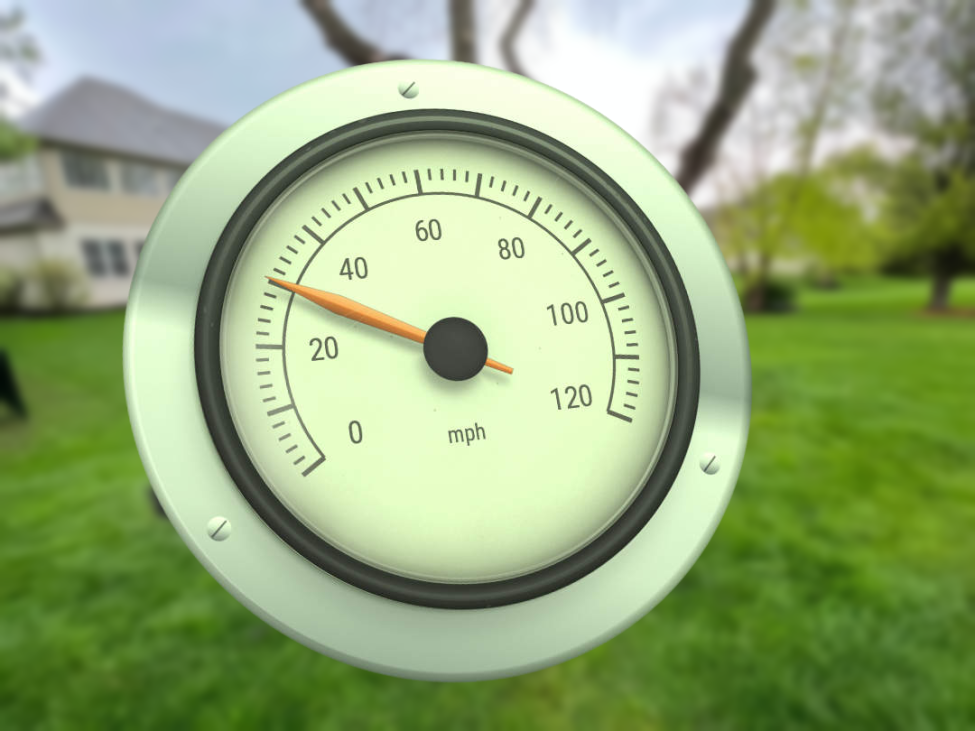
{"value": 30, "unit": "mph"}
